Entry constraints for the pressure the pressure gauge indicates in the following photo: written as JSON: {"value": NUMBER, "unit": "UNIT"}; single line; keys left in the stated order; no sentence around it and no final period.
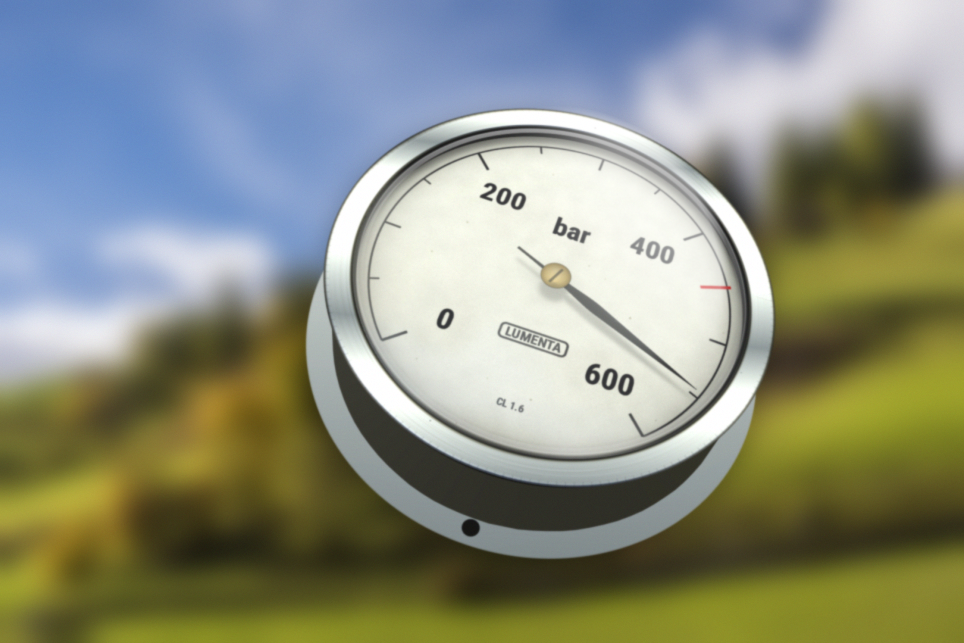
{"value": 550, "unit": "bar"}
